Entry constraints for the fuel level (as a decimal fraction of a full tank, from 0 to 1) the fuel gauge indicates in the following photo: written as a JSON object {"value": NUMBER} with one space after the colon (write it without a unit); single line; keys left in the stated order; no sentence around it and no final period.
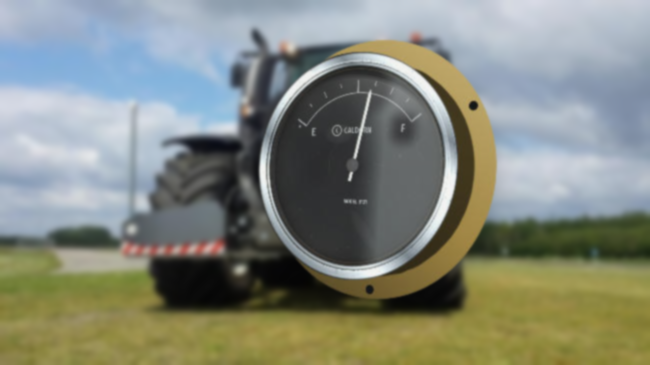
{"value": 0.625}
